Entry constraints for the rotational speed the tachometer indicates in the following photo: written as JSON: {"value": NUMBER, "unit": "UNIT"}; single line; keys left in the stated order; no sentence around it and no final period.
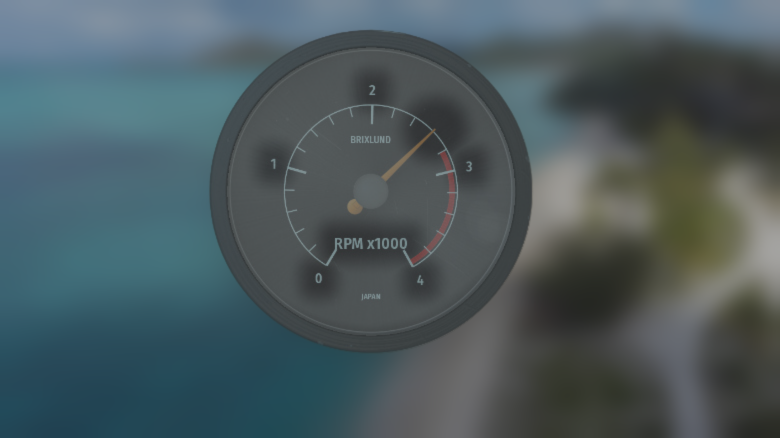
{"value": 2600, "unit": "rpm"}
